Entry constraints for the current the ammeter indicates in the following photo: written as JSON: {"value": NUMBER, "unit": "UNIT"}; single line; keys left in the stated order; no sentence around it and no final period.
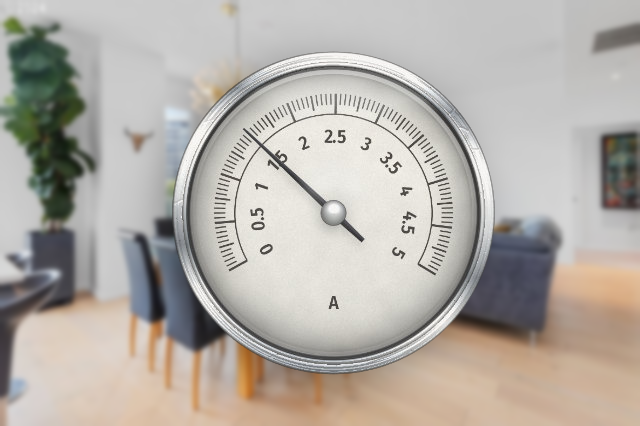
{"value": 1.5, "unit": "A"}
